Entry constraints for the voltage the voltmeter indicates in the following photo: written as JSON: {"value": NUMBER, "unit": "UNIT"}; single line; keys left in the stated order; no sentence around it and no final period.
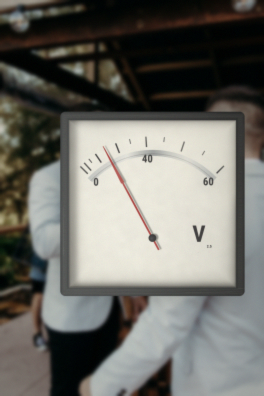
{"value": 25, "unit": "V"}
